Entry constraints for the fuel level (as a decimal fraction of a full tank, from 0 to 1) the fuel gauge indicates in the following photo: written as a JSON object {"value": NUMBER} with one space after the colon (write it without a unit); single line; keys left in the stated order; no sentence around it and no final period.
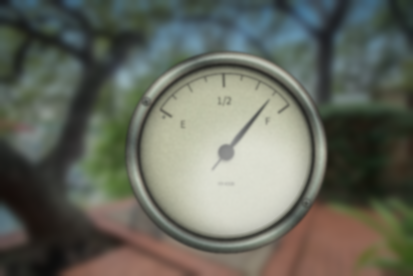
{"value": 0.875}
